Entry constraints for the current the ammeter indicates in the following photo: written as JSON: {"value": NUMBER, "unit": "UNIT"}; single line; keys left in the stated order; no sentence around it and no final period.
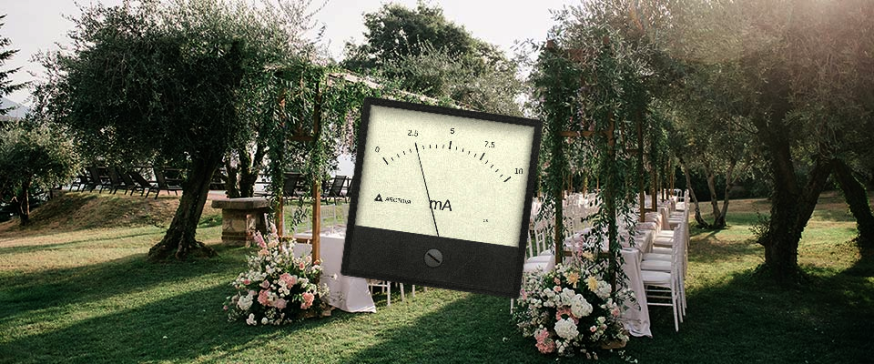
{"value": 2.5, "unit": "mA"}
